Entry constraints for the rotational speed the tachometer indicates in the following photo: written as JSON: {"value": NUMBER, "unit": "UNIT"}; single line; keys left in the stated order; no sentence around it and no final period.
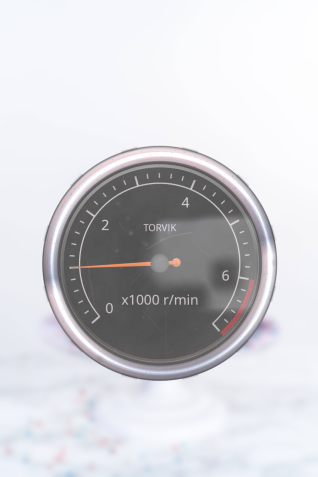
{"value": 1000, "unit": "rpm"}
